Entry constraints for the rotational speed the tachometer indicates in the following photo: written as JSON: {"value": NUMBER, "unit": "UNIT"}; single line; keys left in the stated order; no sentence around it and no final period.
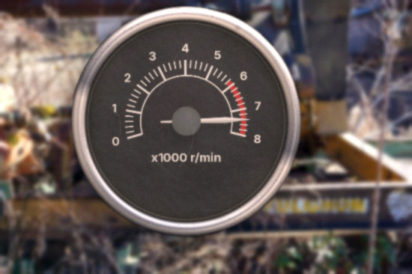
{"value": 7400, "unit": "rpm"}
